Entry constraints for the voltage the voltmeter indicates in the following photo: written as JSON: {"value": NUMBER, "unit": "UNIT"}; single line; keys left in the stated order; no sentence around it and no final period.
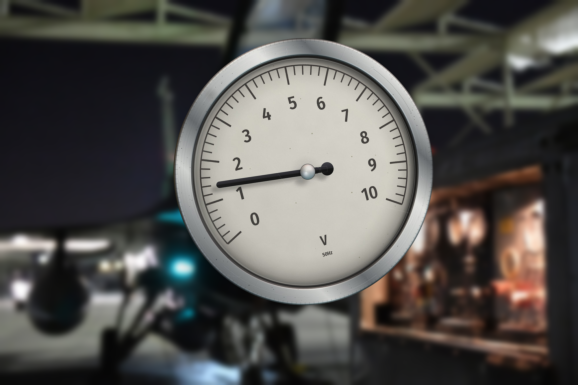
{"value": 1.4, "unit": "V"}
